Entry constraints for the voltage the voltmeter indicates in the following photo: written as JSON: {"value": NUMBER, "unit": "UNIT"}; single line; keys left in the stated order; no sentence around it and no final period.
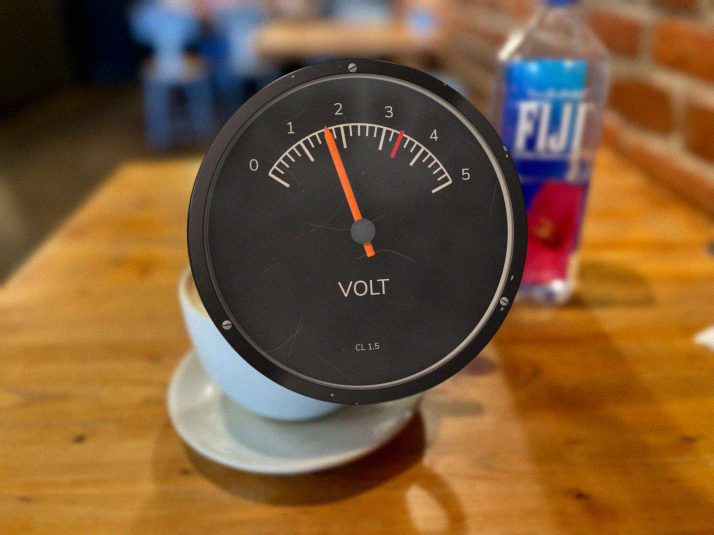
{"value": 1.6, "unit": "V"}
